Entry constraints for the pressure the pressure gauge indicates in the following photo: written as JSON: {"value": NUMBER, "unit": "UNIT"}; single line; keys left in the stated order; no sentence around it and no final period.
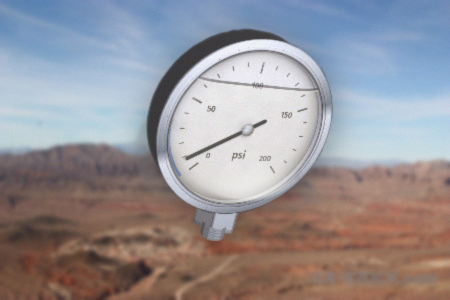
{"value": 10, "unit": "psi"}
